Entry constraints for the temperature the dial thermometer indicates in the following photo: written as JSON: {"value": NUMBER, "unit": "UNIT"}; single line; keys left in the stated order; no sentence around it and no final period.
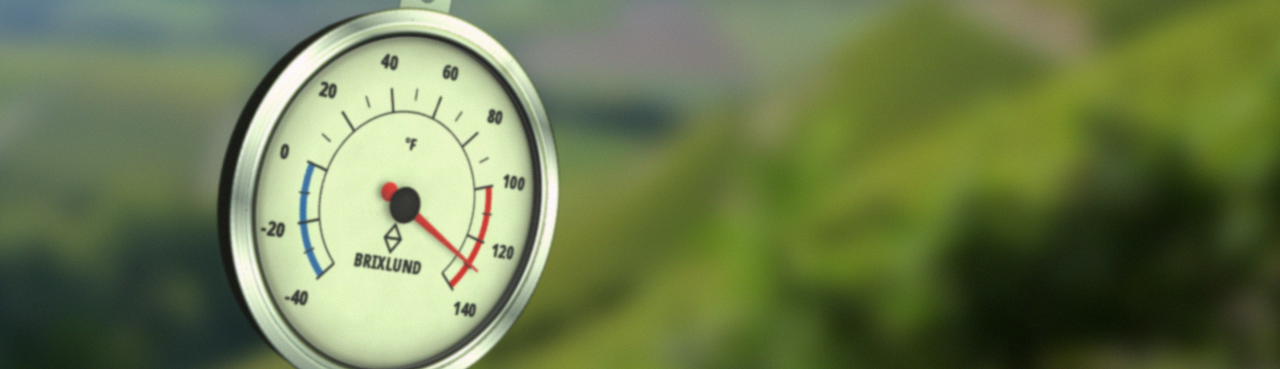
{"value": 130, "unit": "°F"}
